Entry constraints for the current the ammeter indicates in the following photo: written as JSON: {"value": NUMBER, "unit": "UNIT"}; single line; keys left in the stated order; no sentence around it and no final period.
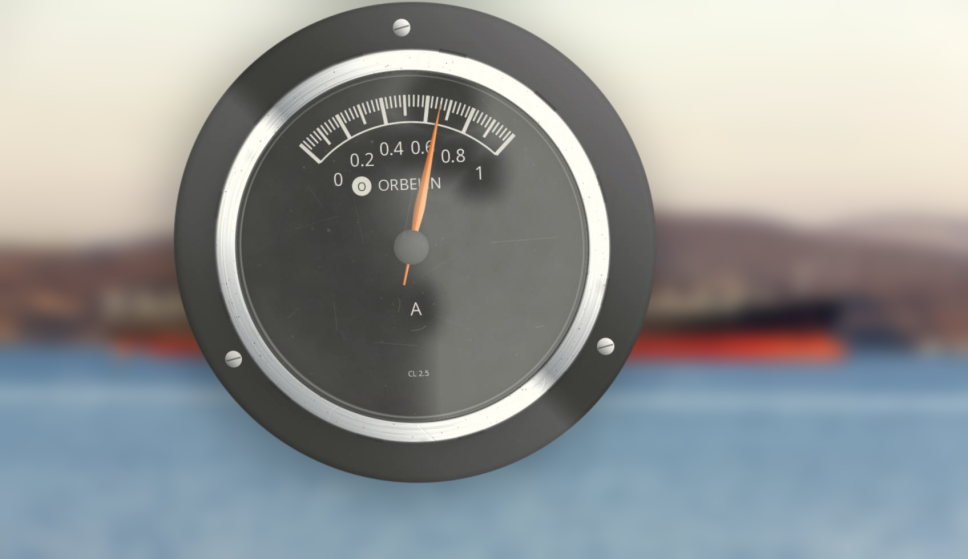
{"value": 0.66, "unit": "A"}
